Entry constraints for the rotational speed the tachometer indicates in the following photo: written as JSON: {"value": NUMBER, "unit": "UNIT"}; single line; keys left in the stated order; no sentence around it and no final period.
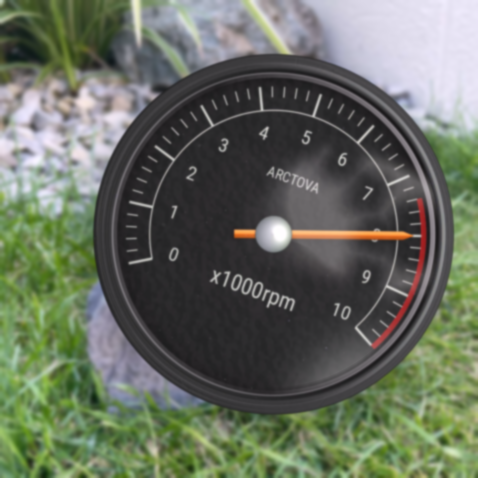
{"value": 8000, "unit": "rpm"}
